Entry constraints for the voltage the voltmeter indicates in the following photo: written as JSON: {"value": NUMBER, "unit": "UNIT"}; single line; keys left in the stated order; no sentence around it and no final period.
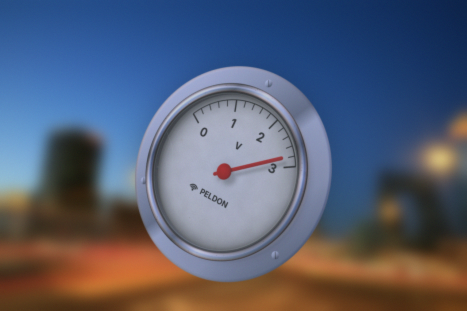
{"value": 2.8, "unit": "V"}
